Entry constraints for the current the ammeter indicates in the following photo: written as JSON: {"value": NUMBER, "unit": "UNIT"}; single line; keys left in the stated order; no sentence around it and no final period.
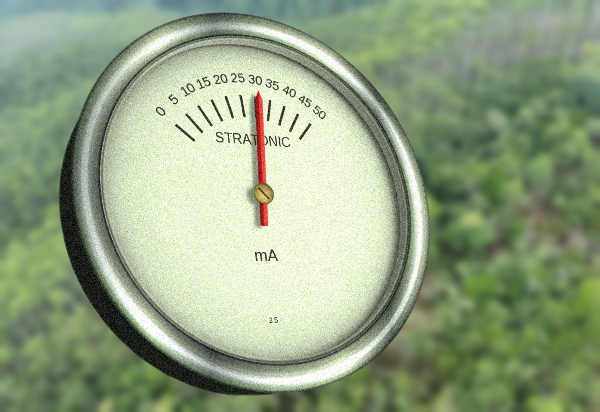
{"value": 30, "unit": "mA"}
